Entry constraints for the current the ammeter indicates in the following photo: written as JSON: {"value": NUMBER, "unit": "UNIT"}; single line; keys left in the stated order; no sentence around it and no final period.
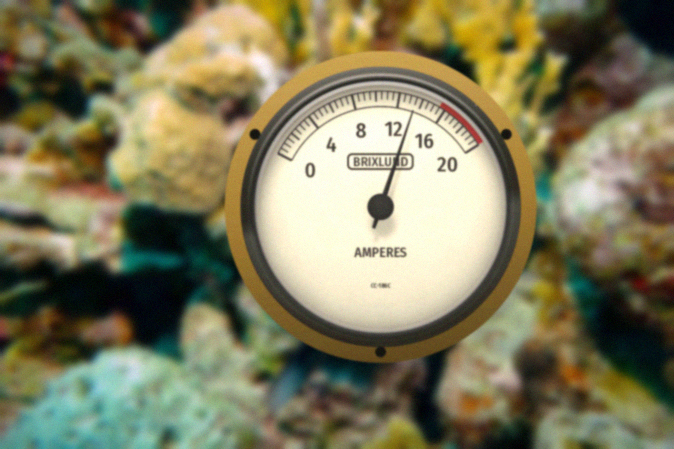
{"value": 13.5, "unit": "A"}
